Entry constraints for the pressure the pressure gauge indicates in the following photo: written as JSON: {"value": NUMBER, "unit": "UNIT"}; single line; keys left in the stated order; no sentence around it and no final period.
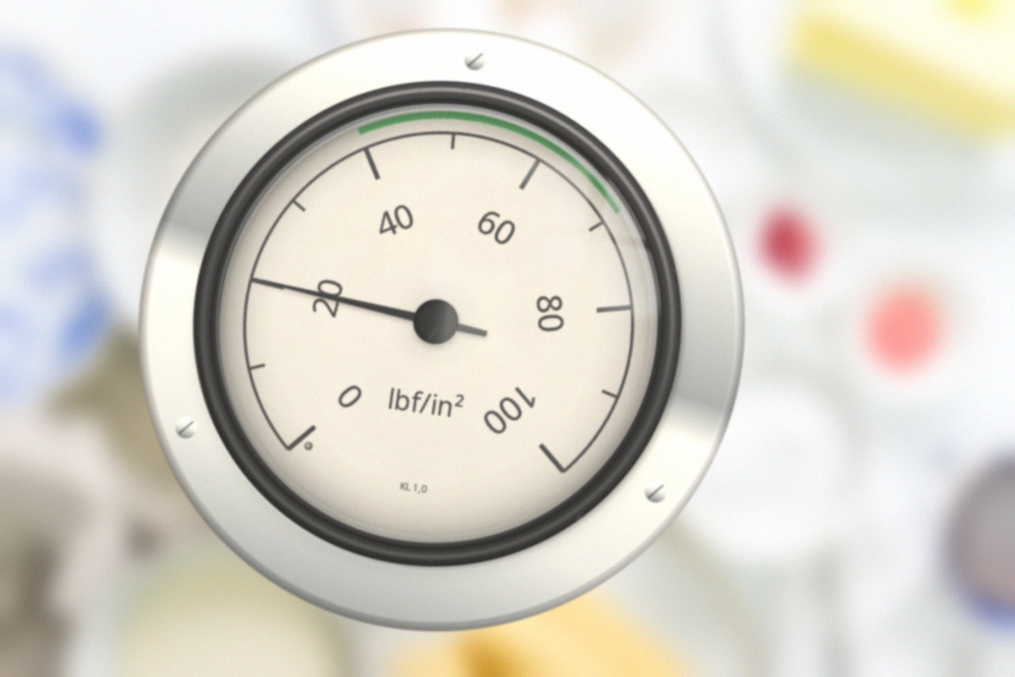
{"value": 20, "unit": "psi"}
